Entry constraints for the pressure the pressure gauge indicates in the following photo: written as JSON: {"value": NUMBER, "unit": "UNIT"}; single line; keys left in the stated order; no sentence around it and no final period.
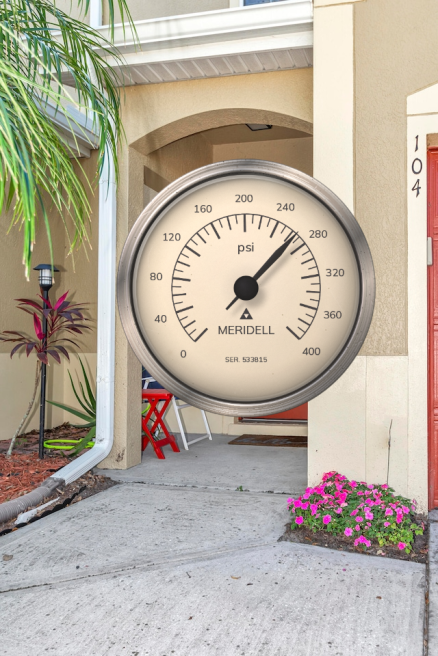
{"value": 265, "unit": "psi"}
